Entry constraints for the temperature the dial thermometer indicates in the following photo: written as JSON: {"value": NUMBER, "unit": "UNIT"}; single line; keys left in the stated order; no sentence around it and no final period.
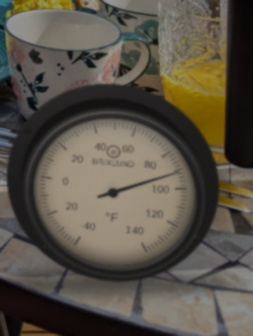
{"value": 90, "unit": "°F"}
